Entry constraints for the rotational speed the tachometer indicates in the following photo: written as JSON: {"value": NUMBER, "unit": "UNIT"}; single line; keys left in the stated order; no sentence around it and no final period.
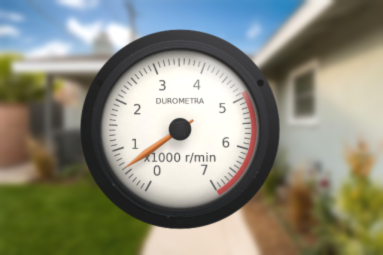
{"value": 600, "unit": "rpm"}
